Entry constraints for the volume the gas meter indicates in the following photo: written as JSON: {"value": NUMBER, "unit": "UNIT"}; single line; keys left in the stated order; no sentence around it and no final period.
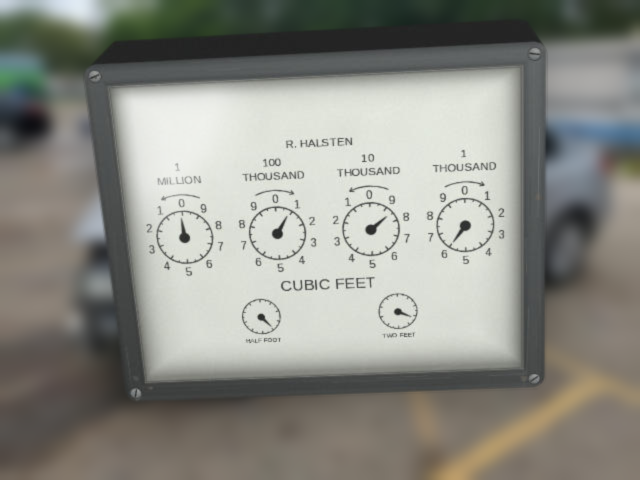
{"value": 8600, "unit": "ft³"}
